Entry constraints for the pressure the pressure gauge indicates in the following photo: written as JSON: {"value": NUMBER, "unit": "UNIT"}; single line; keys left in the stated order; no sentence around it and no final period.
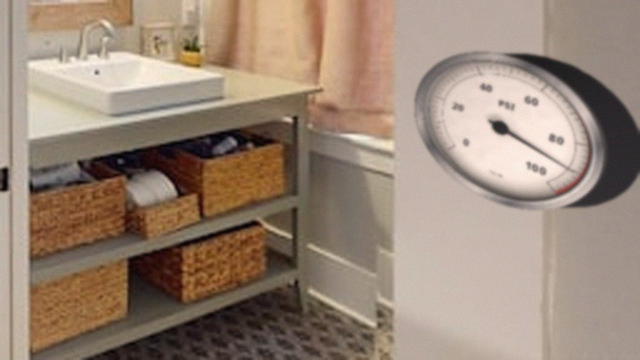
{"value": 90, "unit": "psi"}
